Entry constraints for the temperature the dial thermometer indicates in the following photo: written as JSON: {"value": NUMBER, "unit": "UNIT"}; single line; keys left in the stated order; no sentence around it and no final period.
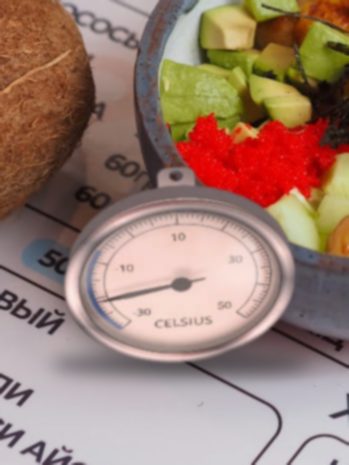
{"value": -20, "unit": "°C"}
